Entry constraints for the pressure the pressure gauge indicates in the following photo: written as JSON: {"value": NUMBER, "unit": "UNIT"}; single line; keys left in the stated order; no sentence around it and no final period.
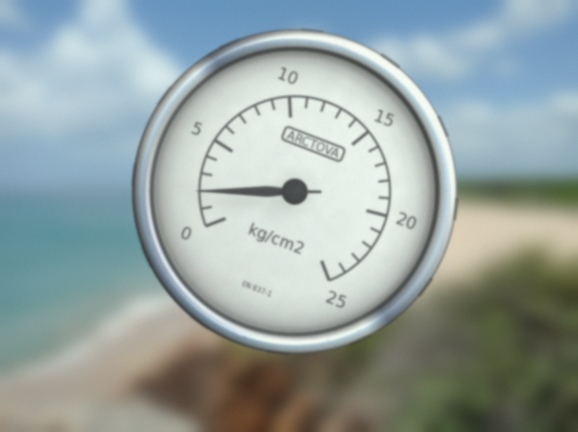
{"value": 2, "unit": "kg/cm²"}
